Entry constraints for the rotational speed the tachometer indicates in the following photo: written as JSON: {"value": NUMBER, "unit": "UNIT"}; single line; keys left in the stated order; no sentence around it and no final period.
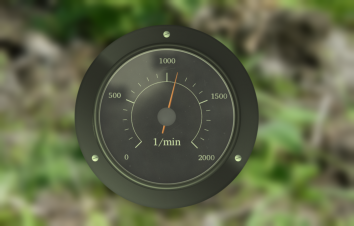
{"value": 1100, "unit": "rpm"}
